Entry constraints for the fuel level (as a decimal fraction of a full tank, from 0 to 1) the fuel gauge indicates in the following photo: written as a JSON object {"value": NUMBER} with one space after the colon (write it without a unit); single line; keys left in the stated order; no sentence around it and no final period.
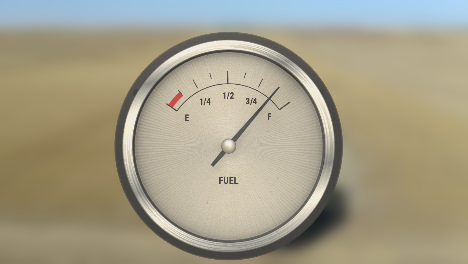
{"value": 0.875}
